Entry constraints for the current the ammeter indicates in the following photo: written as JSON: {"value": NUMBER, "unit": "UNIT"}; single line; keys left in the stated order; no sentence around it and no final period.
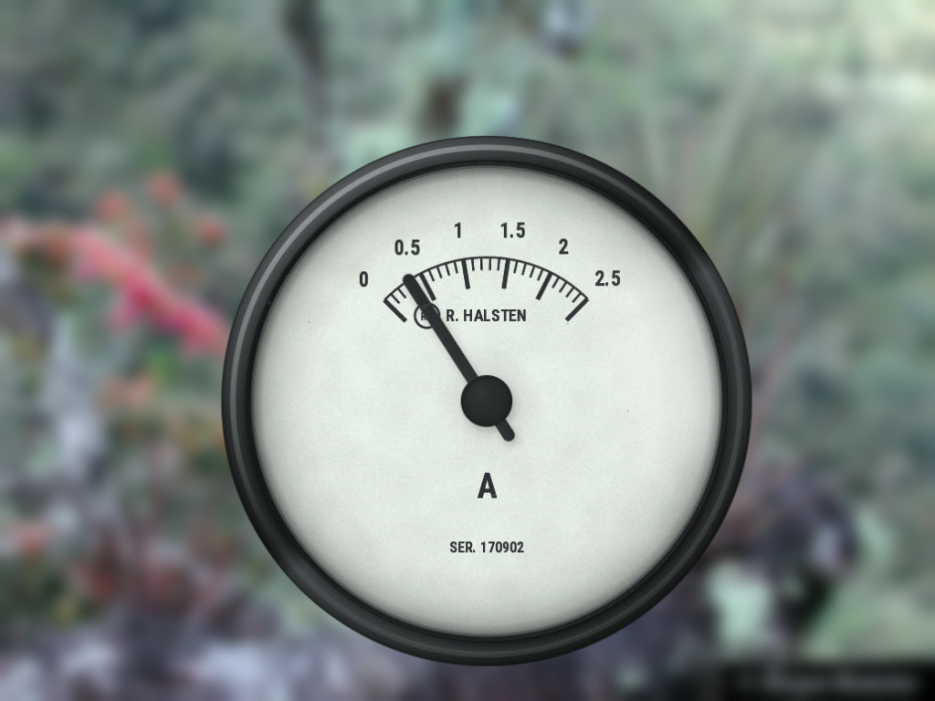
{"value": 0.35, "unit": "A"}
